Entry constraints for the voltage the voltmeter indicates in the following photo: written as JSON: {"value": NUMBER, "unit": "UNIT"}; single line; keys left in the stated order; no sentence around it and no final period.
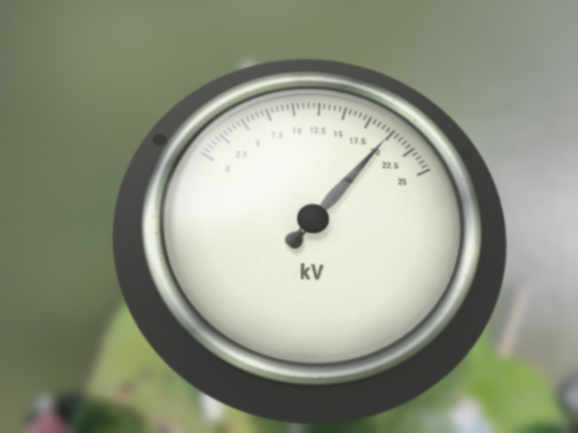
{"value": 20, "unit": "kV"}
